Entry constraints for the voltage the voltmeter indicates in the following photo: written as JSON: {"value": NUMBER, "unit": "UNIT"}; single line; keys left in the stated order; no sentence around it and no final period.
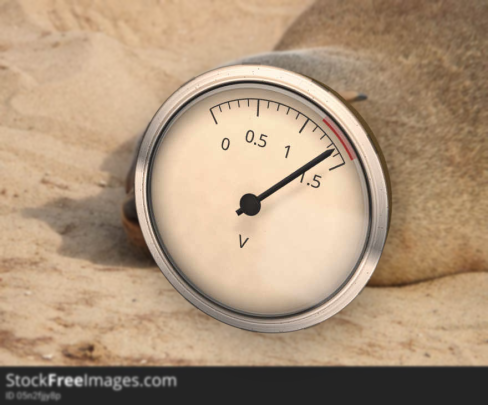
{"value": 1.35, "unit": "V"}
